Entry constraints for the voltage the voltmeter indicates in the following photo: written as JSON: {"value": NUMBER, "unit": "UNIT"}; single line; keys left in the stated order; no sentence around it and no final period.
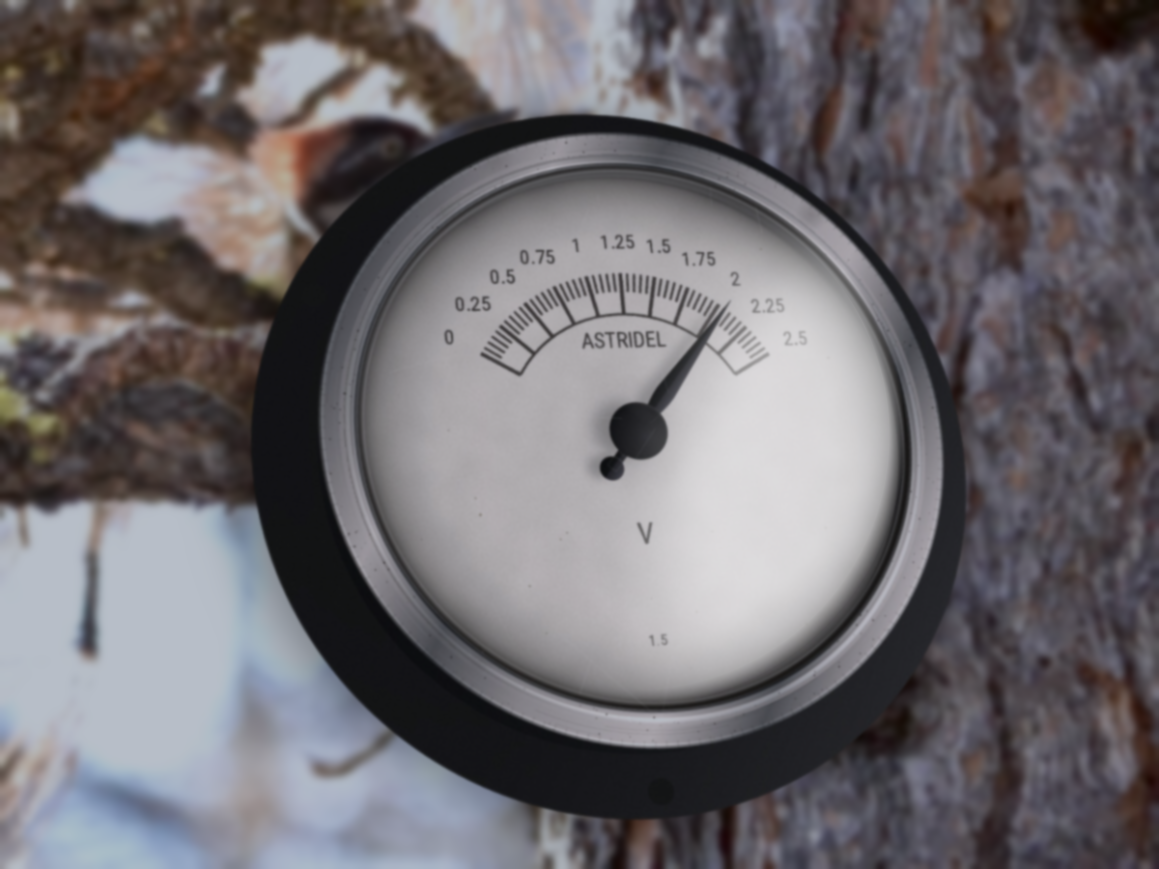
{"value": 2.05, "unit": "V"}
